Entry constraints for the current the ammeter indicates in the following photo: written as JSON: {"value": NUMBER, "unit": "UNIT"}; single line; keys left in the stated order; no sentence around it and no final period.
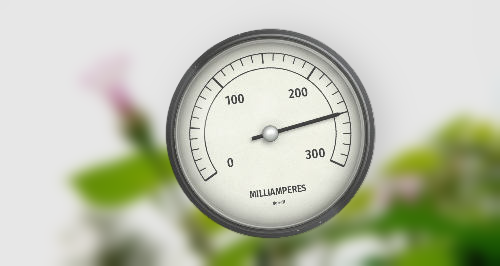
{"value": 250, "unit": "mA"}
